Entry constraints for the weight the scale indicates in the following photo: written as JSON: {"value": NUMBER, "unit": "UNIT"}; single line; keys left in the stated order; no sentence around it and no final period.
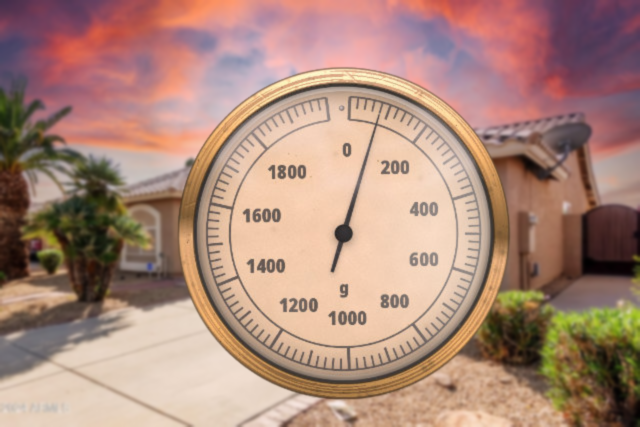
{"value": 80, "unit": "g"}
